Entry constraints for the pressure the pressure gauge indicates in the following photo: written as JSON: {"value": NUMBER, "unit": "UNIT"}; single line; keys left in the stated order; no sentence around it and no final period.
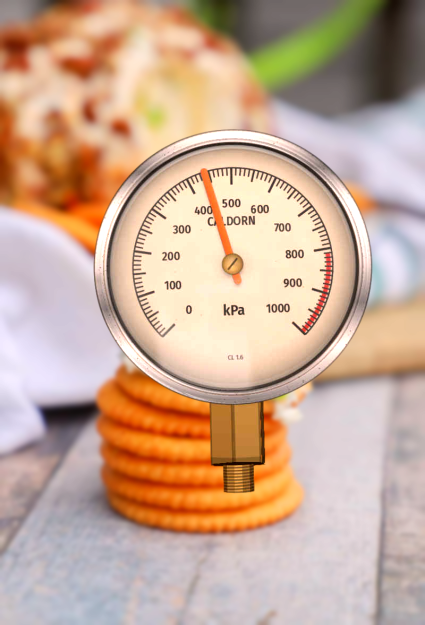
{"value": 440, "unit": "kPa"}
